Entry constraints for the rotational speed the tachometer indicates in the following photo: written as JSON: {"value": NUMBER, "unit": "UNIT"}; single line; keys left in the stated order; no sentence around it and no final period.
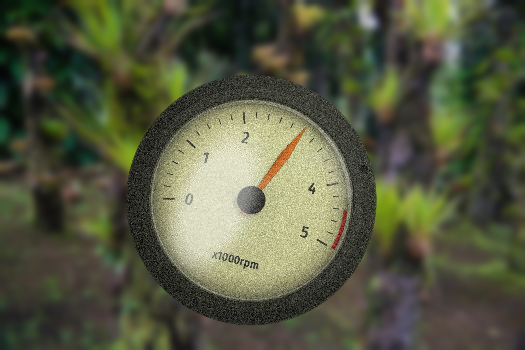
{"value": 3000, "unit": "rpm"}
